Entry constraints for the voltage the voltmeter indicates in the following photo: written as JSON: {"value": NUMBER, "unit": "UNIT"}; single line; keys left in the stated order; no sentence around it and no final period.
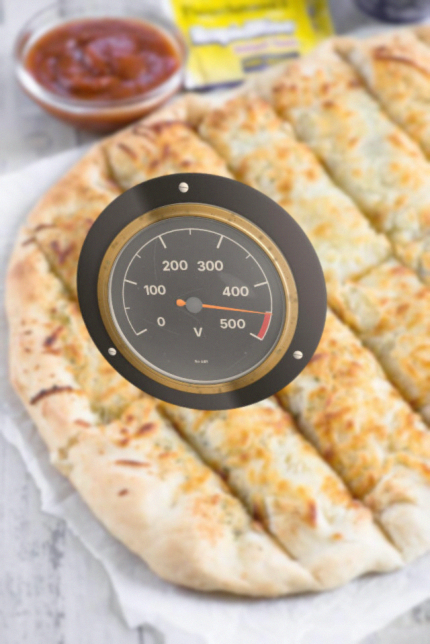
{"value": 450, "unit": "V"}
